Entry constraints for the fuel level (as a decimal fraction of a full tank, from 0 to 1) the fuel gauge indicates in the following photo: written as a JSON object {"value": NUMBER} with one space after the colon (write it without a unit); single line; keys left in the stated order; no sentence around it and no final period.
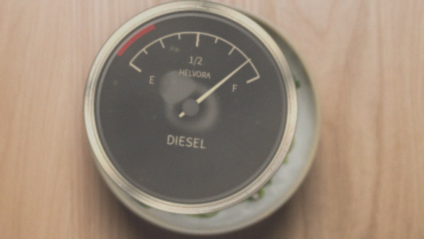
{"value": 0.875}
